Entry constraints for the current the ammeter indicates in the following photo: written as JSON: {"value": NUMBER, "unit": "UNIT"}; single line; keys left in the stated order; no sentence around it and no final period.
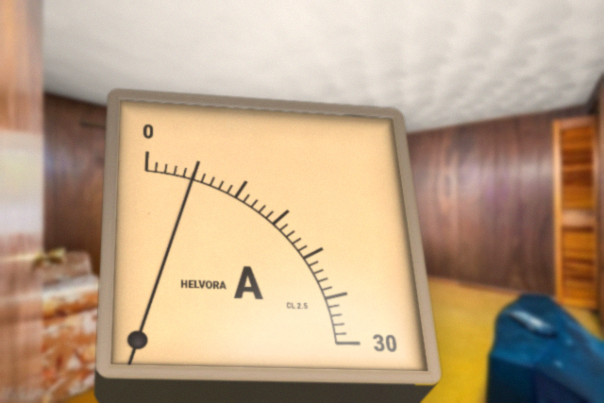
{"value": 5, "unit": "A"}
